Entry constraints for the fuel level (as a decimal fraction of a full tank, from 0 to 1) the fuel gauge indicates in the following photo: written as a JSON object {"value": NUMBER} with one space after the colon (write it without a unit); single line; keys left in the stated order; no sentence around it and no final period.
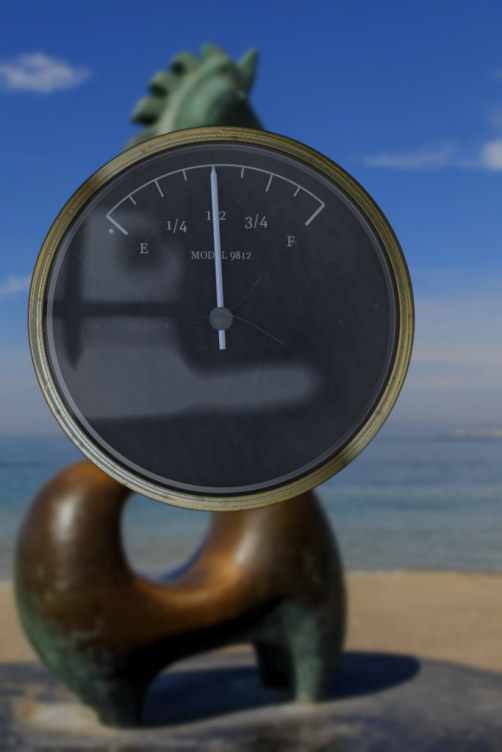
{"value": 0.5}
